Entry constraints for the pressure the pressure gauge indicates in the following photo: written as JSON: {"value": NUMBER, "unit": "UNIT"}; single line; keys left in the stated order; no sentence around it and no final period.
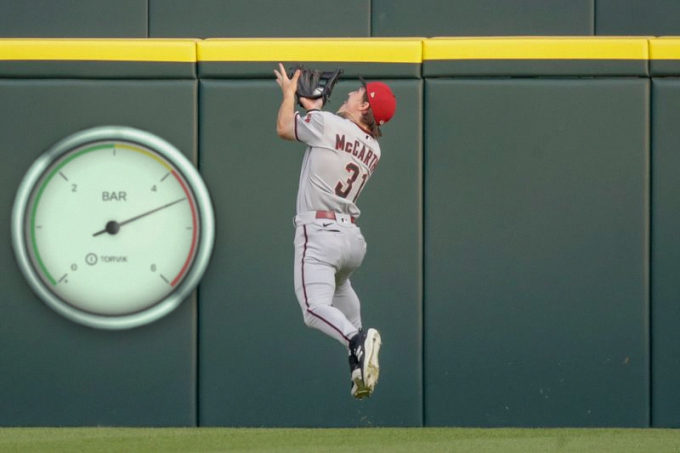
{"value": 4.5, "unit": "bar"}
